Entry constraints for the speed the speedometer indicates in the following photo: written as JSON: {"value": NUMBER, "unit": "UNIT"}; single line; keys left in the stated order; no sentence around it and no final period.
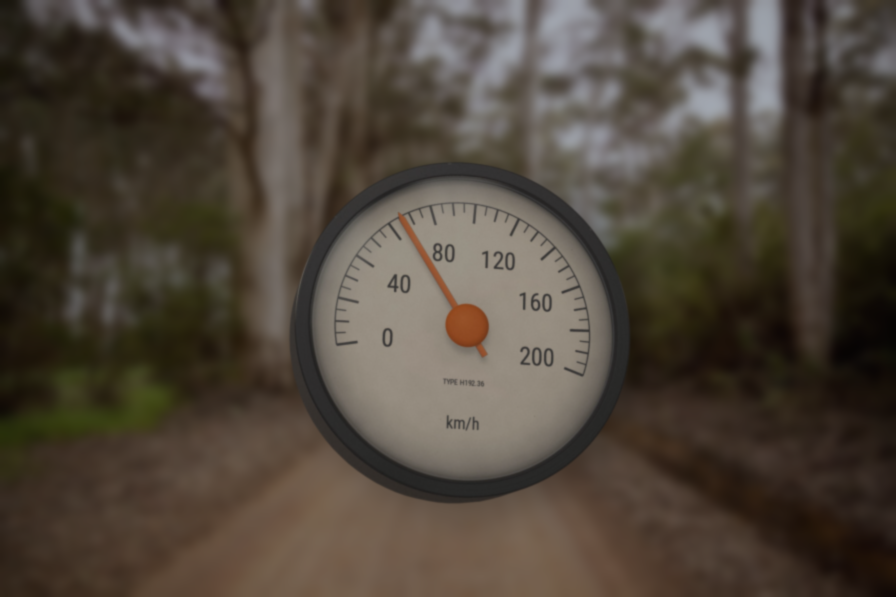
{"value": 65, "unit": "km/h"}
